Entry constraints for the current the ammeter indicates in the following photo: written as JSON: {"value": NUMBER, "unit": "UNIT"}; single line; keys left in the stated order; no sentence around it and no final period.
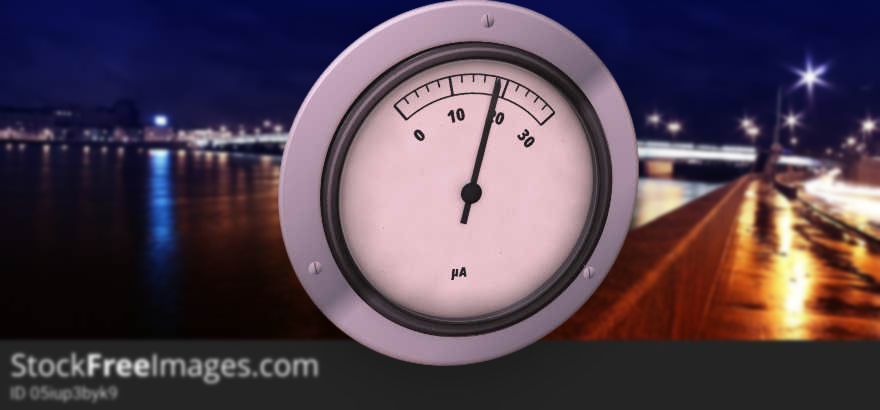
{"value": 18, "unit": "µA"}
